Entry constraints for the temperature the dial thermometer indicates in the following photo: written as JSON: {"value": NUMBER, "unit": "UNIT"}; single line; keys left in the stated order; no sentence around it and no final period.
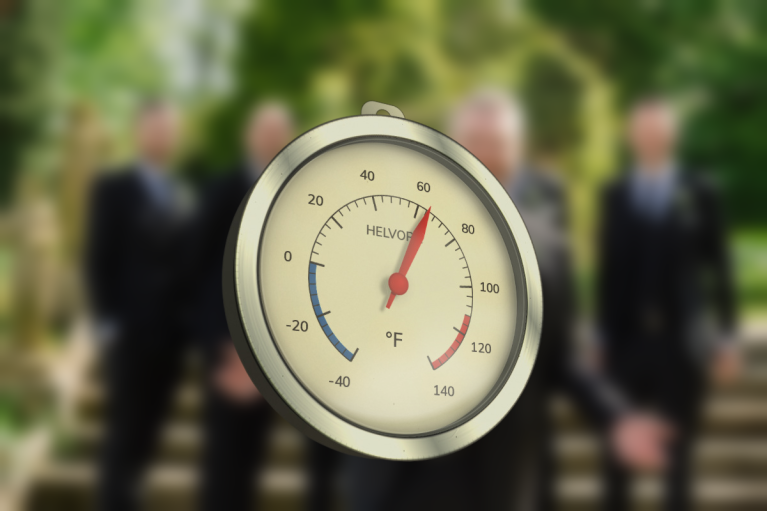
{"value": 64, "unit": "°F"}
